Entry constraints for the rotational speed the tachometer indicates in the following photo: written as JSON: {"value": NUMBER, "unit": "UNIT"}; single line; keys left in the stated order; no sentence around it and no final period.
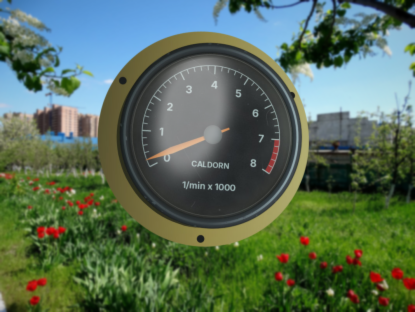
{"value": 200, "unit": "rpm"}
